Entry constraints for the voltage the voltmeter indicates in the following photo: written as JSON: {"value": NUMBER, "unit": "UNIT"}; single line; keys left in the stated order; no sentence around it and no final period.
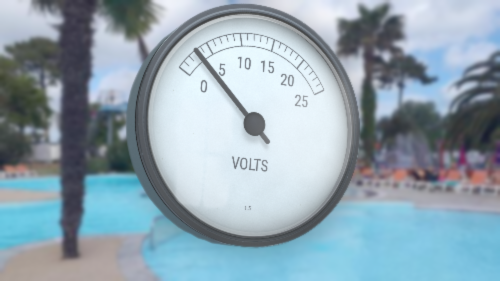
{"value": 3, "unit": "V"}
